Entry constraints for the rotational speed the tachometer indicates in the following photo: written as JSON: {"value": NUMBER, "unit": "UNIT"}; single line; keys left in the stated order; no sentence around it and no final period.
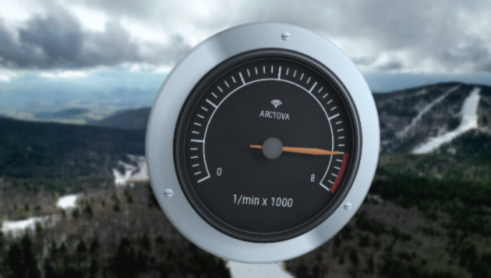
{"value": 7000, "unit": "rpm"}
